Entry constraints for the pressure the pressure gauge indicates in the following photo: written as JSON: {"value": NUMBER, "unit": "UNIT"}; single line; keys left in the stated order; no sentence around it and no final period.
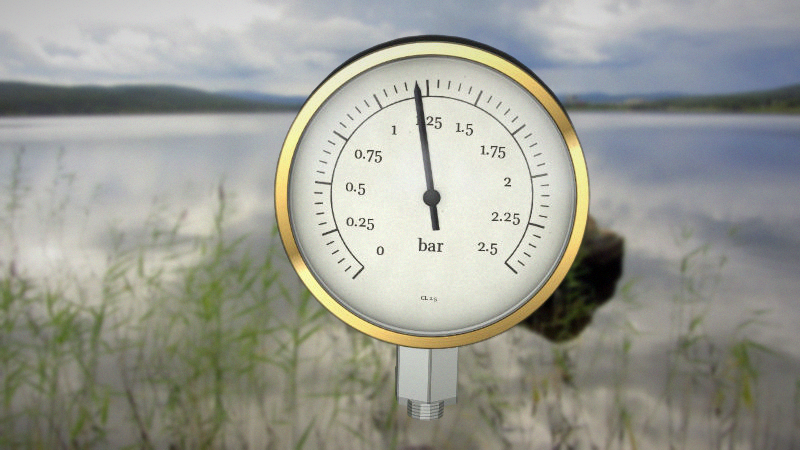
{"value": 1.2, "unit": "bar"}
